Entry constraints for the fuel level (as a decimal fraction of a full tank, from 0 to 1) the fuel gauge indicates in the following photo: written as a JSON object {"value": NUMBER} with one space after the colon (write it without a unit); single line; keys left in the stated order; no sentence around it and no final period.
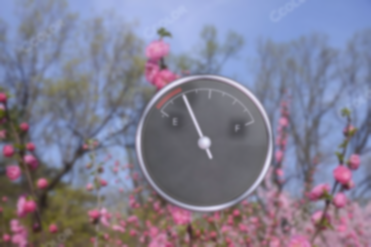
{"value": 0.25}
